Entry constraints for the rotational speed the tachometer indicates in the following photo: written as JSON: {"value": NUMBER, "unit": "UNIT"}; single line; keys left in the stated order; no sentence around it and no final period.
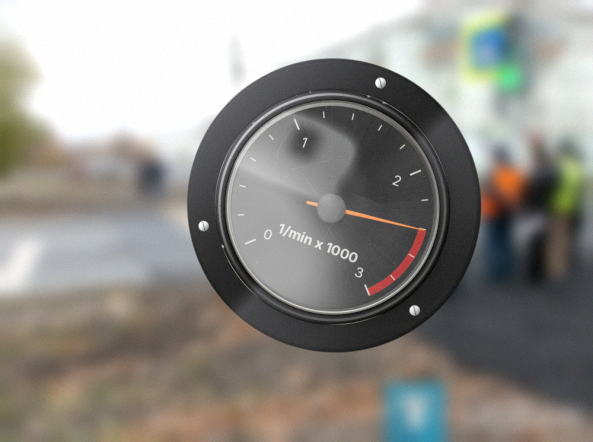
{"value": 2400, "unit": "rpm"}
